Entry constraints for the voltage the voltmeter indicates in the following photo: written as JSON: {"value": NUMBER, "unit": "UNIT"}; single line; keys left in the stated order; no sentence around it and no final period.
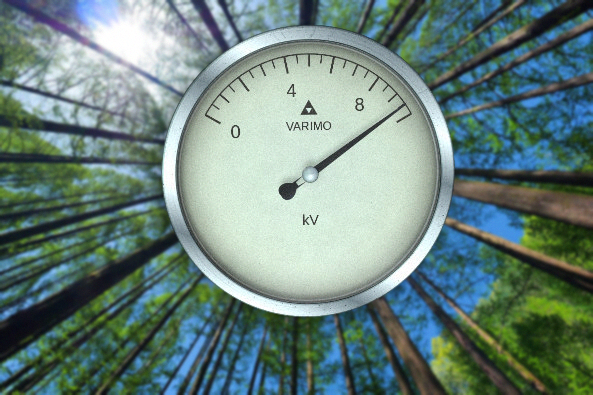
{"value": 9.5, "unit": "kV"}
